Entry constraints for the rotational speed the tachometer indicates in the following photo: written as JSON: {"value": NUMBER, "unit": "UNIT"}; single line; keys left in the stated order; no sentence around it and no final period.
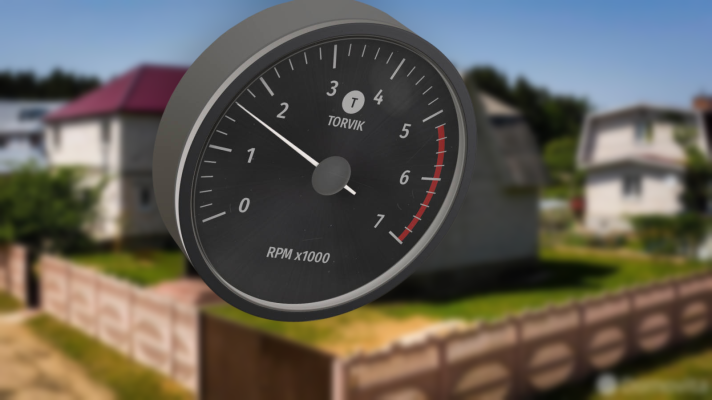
{"value": 1600, "unit": "rpm"}
